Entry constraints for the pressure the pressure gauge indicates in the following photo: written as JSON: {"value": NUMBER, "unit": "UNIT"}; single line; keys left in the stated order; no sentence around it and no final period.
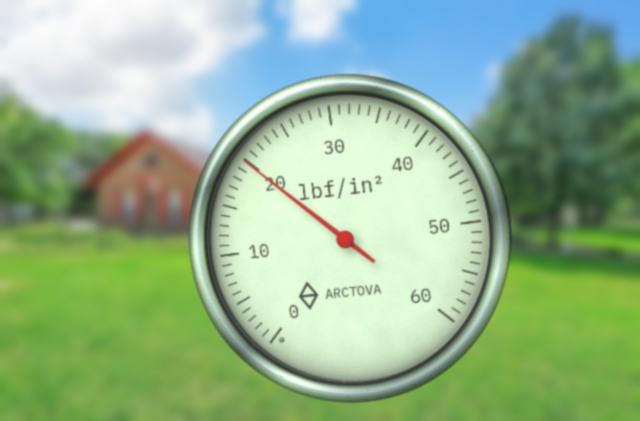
{"value": 20, "unit": "psi"}
